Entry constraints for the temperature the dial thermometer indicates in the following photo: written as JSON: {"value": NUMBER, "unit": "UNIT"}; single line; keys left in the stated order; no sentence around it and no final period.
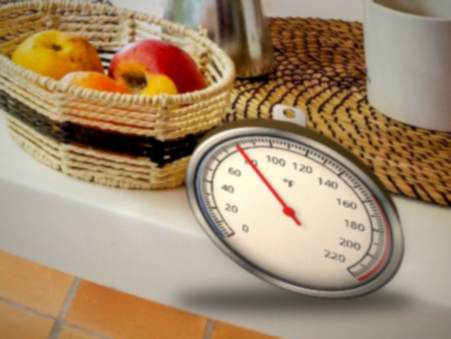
{"value": 80, "unit": "°F"}
